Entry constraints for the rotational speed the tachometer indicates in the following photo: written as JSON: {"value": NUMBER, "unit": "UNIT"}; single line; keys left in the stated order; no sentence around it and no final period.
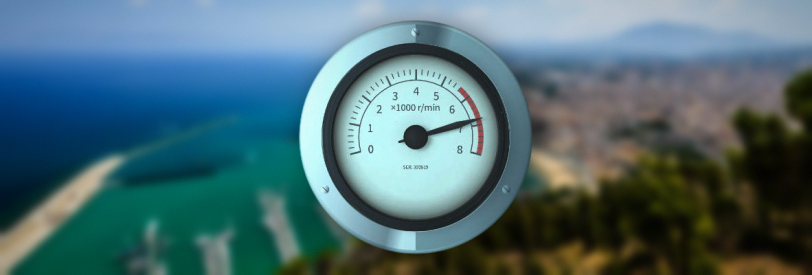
{"value": 6800, "unit": "rpm"}
